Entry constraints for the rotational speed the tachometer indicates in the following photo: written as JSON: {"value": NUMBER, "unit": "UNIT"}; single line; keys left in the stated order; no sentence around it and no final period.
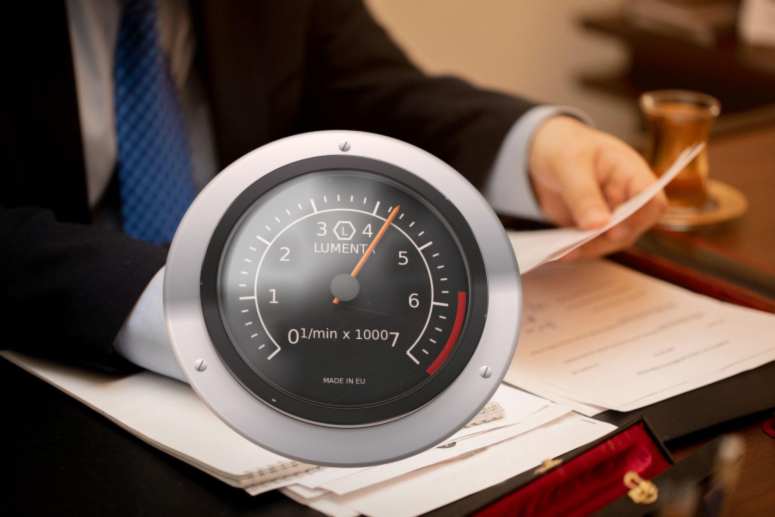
{"value": 4300, "unit": "rpm"}
